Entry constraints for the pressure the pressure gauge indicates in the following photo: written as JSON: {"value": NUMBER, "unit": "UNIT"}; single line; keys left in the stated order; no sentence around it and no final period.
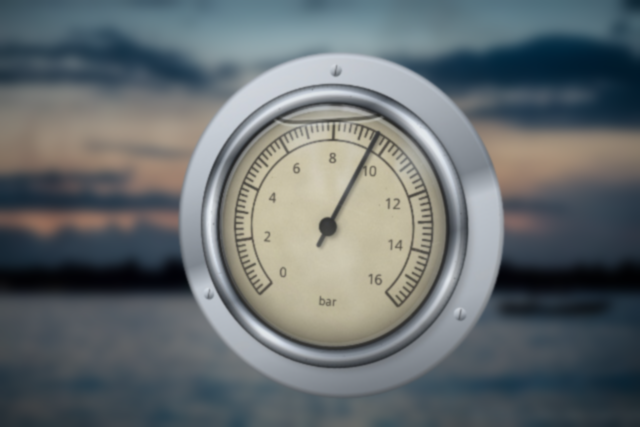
{"value": 9.6, "unit": "bar"}
